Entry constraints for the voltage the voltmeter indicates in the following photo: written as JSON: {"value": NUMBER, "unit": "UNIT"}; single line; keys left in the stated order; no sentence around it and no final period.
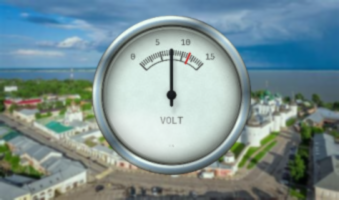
{"value": 7.5, "unit": "V"}
